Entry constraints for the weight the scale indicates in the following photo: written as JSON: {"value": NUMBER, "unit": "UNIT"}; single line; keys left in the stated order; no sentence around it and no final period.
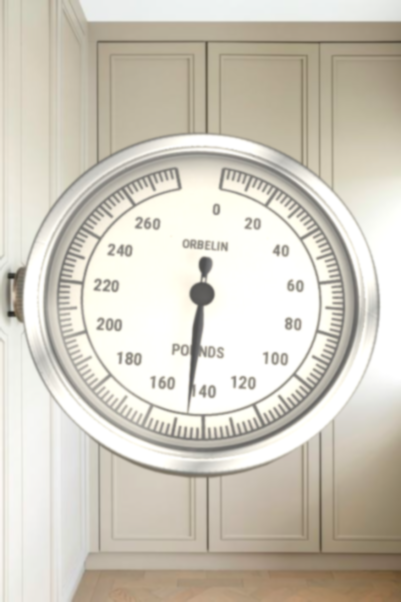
{"value": 146, "unit": "lb"}
